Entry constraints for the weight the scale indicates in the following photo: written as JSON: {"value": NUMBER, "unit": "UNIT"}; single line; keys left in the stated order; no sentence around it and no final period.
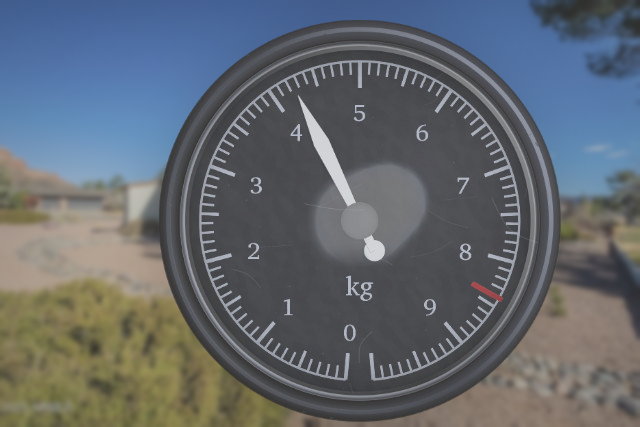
{"value": 4.25, "unit": "kg"}
